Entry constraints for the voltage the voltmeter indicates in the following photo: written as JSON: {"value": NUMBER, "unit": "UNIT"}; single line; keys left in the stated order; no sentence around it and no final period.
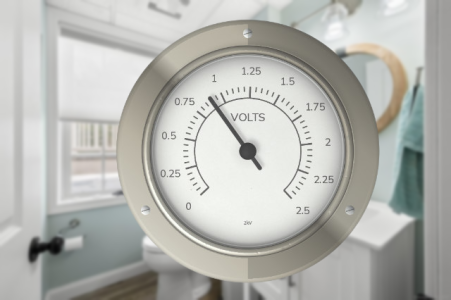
{"value": 0.9, "unit": "V"}
